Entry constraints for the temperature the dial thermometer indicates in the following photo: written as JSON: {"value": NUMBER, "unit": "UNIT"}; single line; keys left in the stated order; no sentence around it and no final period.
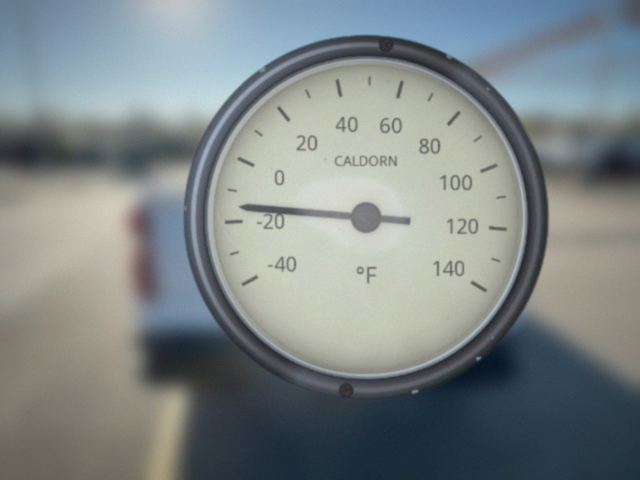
{"value": -15, "unit": "°F"}
